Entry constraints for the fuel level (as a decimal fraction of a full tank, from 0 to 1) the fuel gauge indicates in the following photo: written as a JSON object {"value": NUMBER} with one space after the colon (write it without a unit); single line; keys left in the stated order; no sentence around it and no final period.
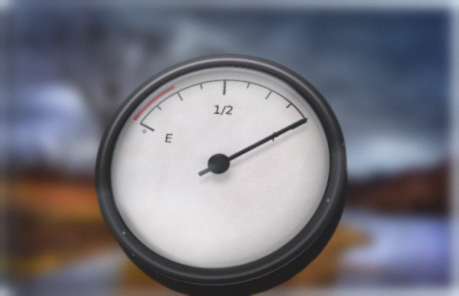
{"value": 1}
